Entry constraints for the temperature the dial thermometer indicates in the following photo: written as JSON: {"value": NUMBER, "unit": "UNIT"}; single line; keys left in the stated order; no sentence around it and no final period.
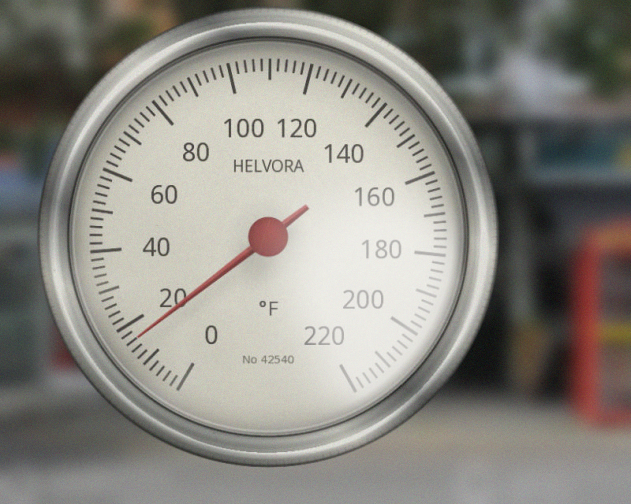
{"value": 16, "unit": "°F"}
